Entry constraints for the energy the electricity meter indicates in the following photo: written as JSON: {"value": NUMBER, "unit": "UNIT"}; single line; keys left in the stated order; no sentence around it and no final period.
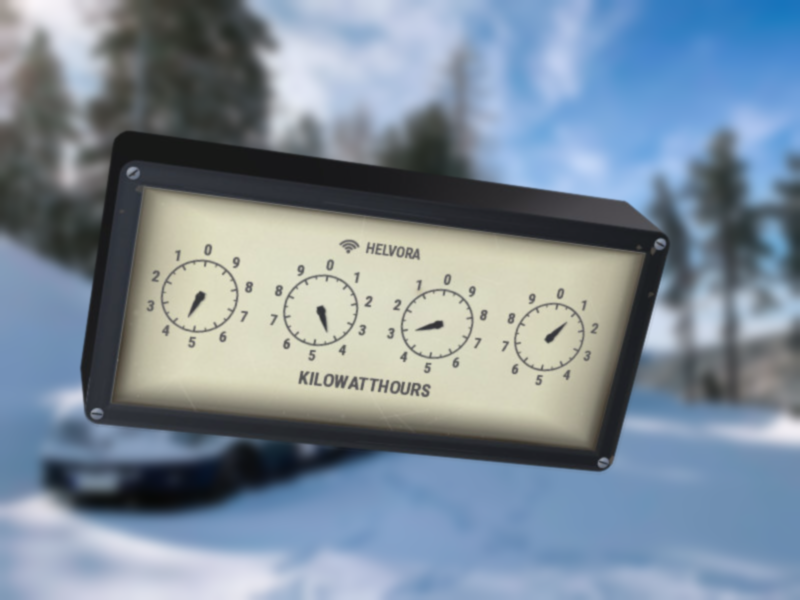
{"value": 4431, "unit": "kWh"}
